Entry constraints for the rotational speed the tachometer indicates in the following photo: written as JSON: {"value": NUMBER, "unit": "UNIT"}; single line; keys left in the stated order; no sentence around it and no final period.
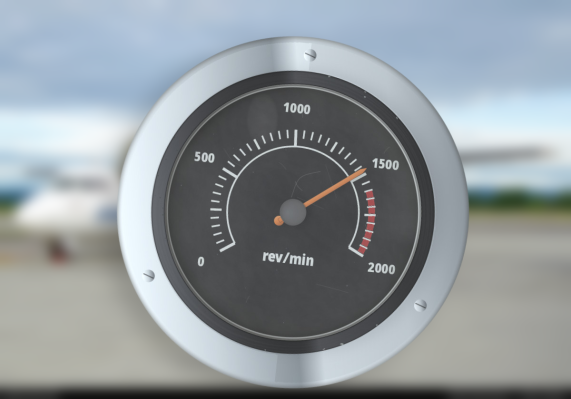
{"value": 1475, "unit": "rpm"}
